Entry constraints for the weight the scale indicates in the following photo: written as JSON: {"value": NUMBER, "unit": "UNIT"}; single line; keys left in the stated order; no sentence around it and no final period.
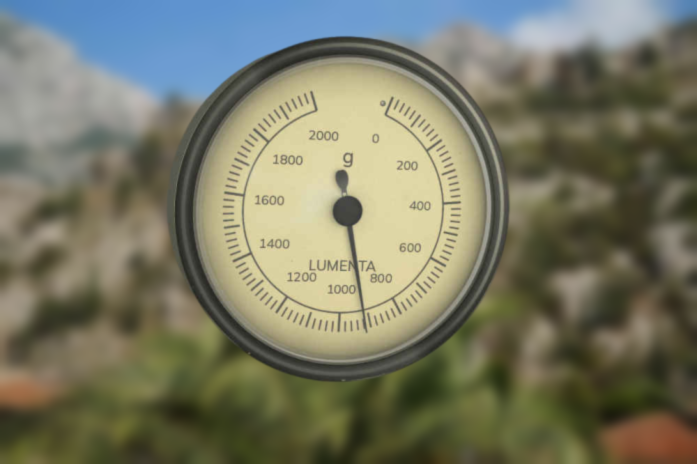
{"value": 920, "unit": "g"}
